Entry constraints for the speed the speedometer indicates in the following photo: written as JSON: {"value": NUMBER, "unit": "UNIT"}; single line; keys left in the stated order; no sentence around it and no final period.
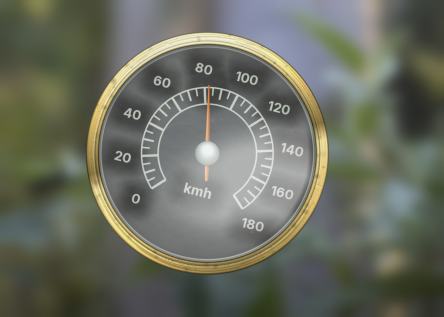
{"value": 82.5, "unit": "km/h"}
